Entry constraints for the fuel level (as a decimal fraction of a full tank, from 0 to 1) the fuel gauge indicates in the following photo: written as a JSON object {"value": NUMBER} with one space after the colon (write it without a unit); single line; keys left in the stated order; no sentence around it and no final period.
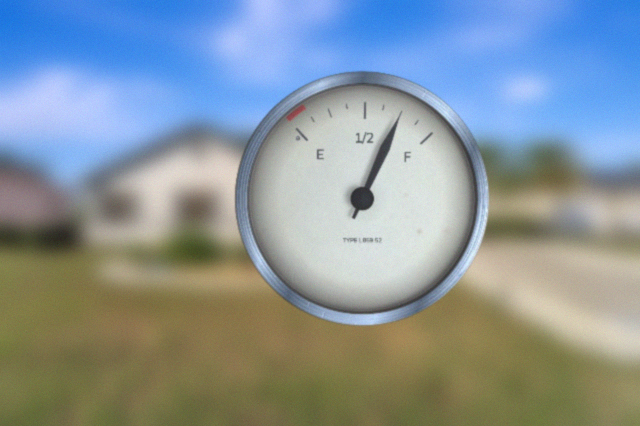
{"value": 0.75}
